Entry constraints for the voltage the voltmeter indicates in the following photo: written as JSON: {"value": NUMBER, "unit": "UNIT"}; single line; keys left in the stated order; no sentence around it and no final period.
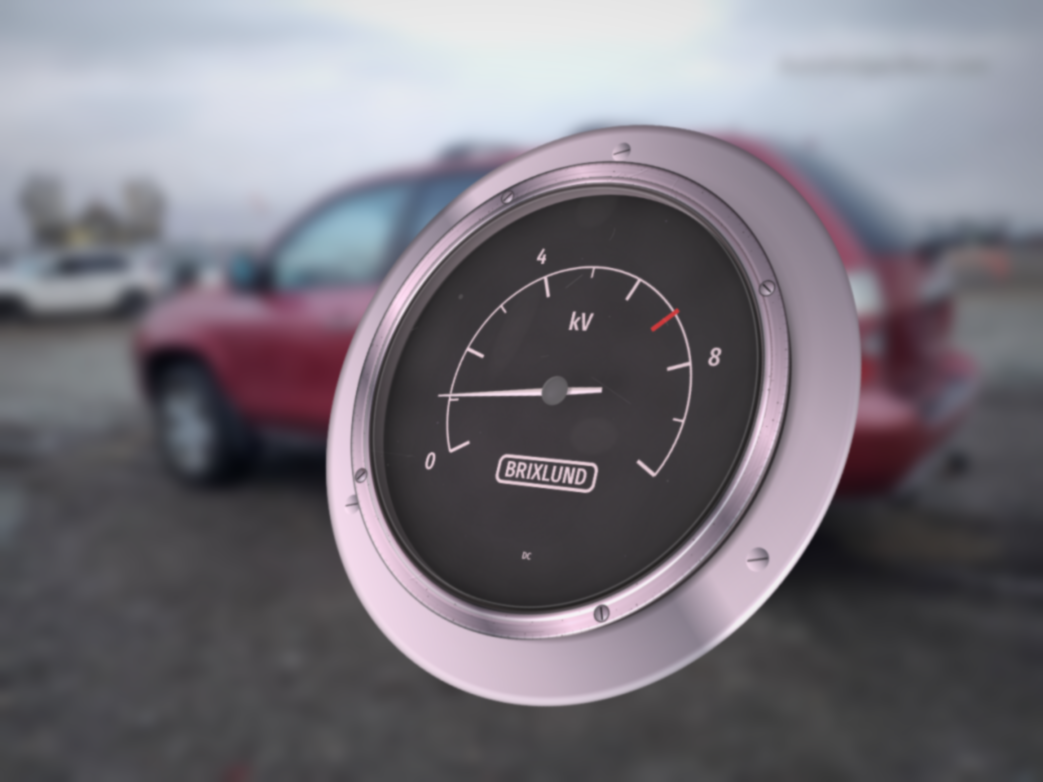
{"value": 1, "unit": "kV"}
